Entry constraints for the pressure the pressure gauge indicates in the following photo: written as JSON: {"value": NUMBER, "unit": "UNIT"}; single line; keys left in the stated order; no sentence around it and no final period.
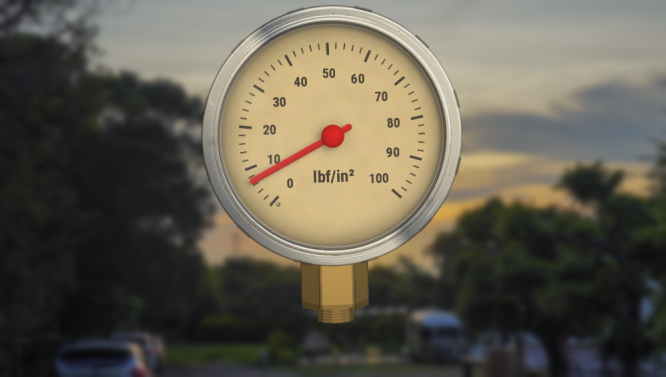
{"value": 7, "unit": "psi"}
